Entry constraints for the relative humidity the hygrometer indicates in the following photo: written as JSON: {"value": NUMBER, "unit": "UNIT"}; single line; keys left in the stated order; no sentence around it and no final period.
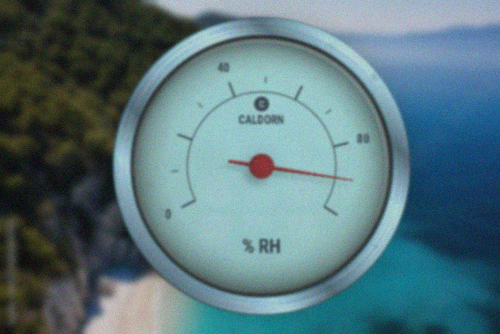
{"value": 90, "unit": "%"}
